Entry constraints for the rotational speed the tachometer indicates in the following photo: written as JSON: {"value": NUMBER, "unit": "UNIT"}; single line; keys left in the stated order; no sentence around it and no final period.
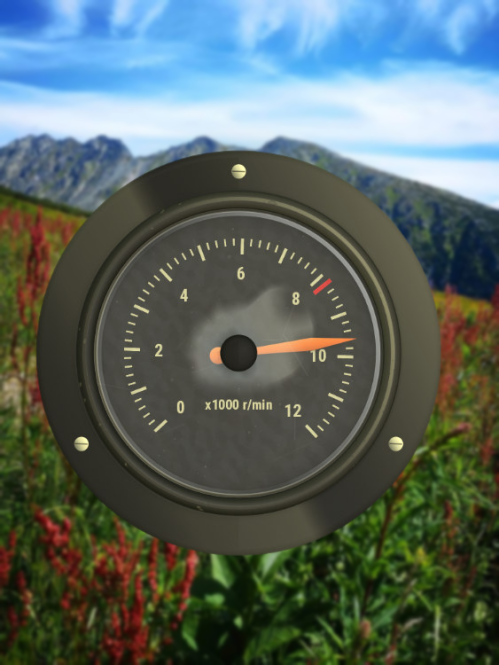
{"value": 9600, "unit": "rpm"}
